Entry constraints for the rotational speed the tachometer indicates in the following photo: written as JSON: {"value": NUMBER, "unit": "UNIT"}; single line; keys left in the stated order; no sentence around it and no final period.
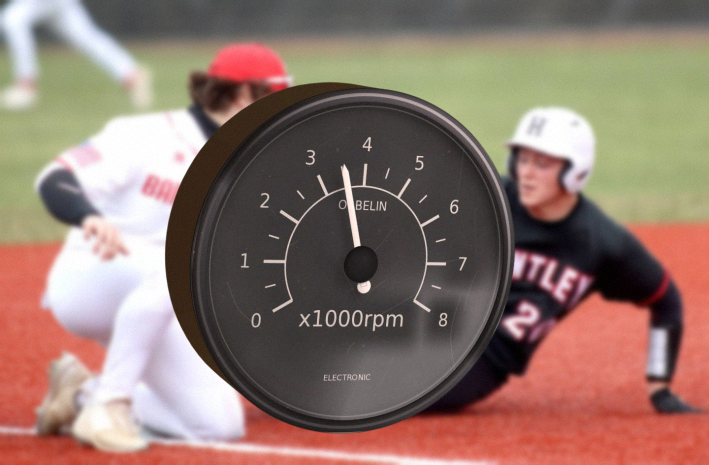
{"value": 3500, "unit": "rpm"}
